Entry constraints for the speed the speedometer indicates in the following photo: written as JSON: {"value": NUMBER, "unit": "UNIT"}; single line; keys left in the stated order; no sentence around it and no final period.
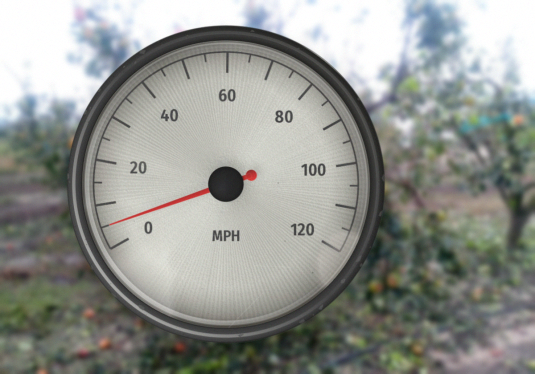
{"value": 5, "unit": "mph"}
